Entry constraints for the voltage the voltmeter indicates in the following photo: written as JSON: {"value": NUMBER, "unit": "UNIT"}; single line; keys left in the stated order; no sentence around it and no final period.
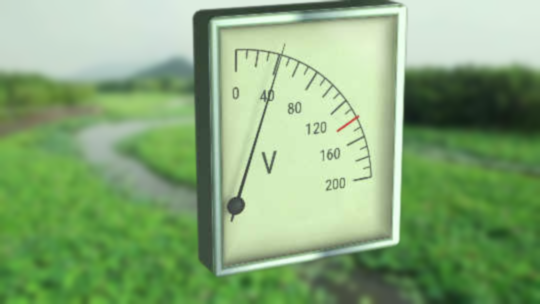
{"value": 40, "unit": "V"}
